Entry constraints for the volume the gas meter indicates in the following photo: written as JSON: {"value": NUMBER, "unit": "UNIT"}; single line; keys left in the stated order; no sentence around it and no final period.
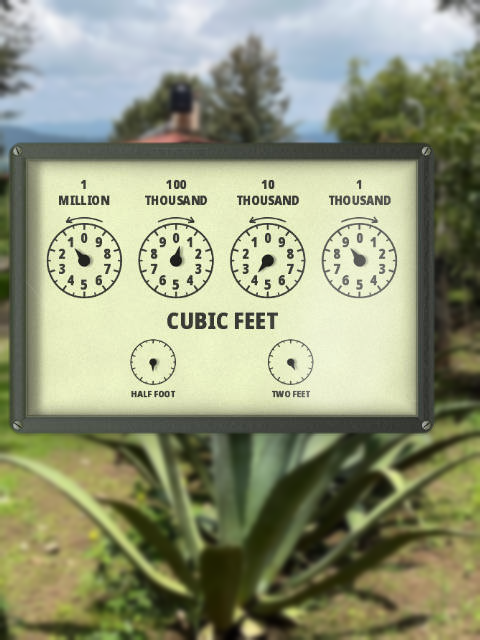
{"value": 103900, "unit": "ft³"}
